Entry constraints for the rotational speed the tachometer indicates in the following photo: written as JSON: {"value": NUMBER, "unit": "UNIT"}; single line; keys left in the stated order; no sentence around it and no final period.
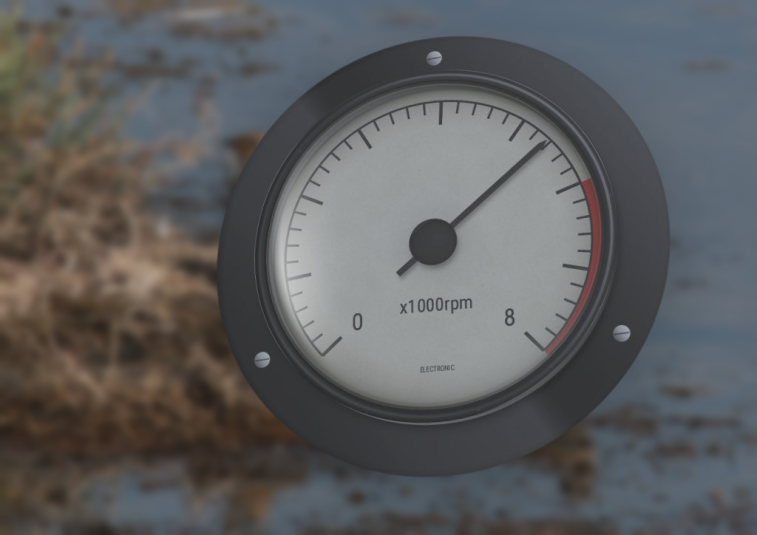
{"value": 5400, "unit": "rpm"}
